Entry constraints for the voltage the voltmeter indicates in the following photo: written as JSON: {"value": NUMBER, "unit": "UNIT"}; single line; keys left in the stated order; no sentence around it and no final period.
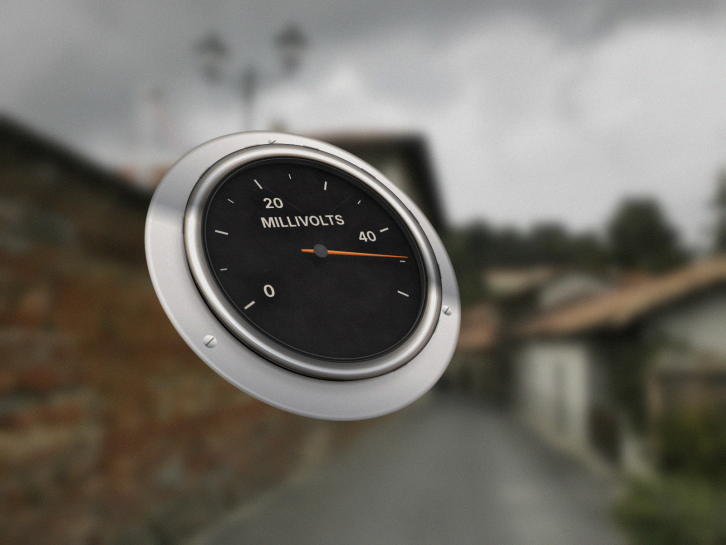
{"value": 45, "unit": "mV"}
